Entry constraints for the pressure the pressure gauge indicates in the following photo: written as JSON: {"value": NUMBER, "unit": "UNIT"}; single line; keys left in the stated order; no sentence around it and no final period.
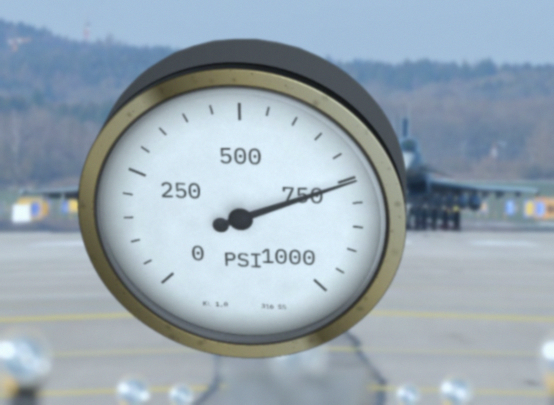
{"value": 750, "unit": "psi"}
